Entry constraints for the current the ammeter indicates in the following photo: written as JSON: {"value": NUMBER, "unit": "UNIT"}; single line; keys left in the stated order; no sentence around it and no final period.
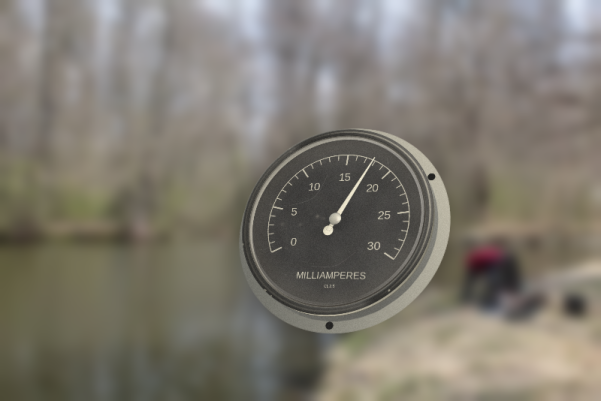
{"value": 18, "unit": "mA"}
